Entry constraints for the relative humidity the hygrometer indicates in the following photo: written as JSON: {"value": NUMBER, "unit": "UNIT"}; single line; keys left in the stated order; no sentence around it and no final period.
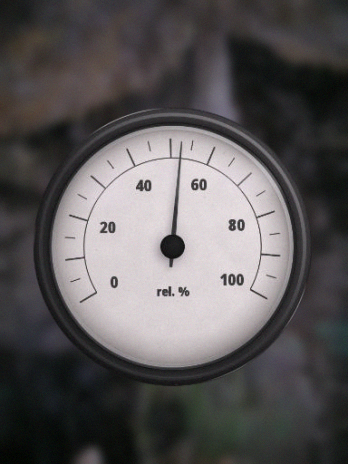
{"value": 52.5, "unit": "%"}
